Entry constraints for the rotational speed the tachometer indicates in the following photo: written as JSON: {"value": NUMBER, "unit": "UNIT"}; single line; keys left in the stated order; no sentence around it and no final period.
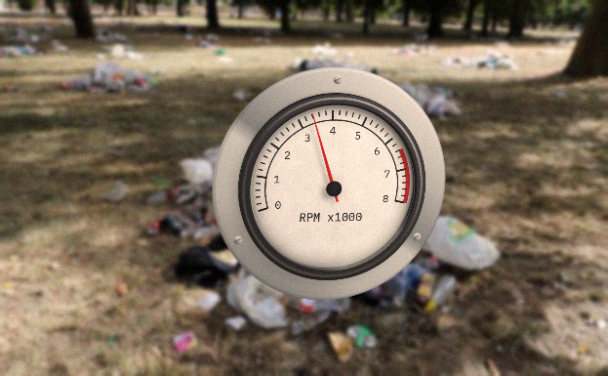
{"value": 3400, "unit": "rpm"}
